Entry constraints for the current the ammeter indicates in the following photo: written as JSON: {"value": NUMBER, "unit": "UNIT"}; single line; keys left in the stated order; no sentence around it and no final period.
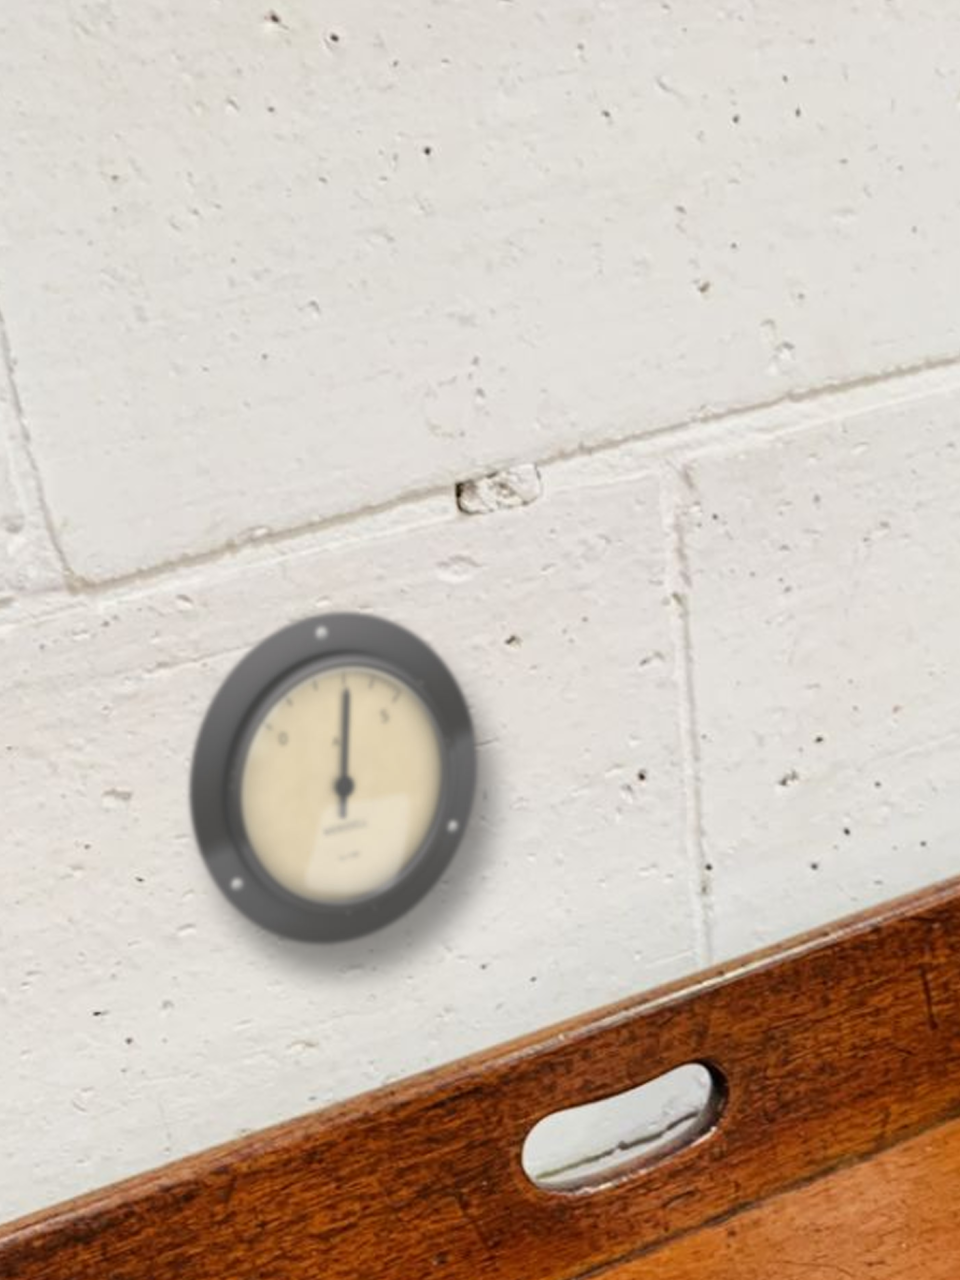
{"value": 3, "unit": "A"}
